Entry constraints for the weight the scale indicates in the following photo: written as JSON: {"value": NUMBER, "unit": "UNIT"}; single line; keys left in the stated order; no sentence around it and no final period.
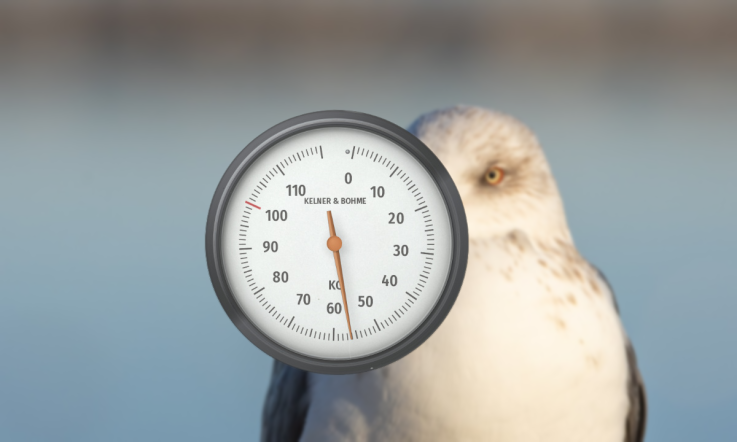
{"value": 56, "unit": "kg"}
